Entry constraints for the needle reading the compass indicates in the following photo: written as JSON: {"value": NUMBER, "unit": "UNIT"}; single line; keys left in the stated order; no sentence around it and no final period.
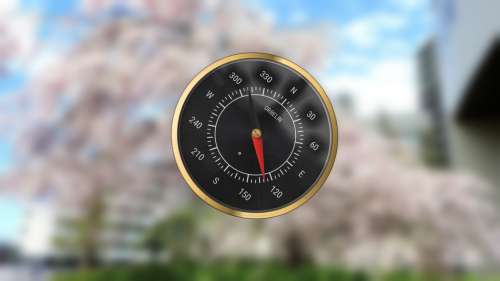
{"value": 130, "unit": "°"}
